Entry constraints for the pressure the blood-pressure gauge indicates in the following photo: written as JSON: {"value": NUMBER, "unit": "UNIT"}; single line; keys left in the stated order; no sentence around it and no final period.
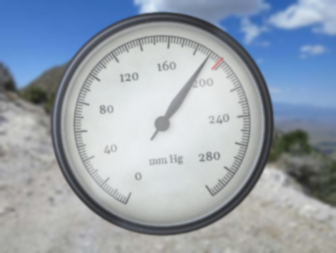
{"value": 190, "unit": "mmHg"}
